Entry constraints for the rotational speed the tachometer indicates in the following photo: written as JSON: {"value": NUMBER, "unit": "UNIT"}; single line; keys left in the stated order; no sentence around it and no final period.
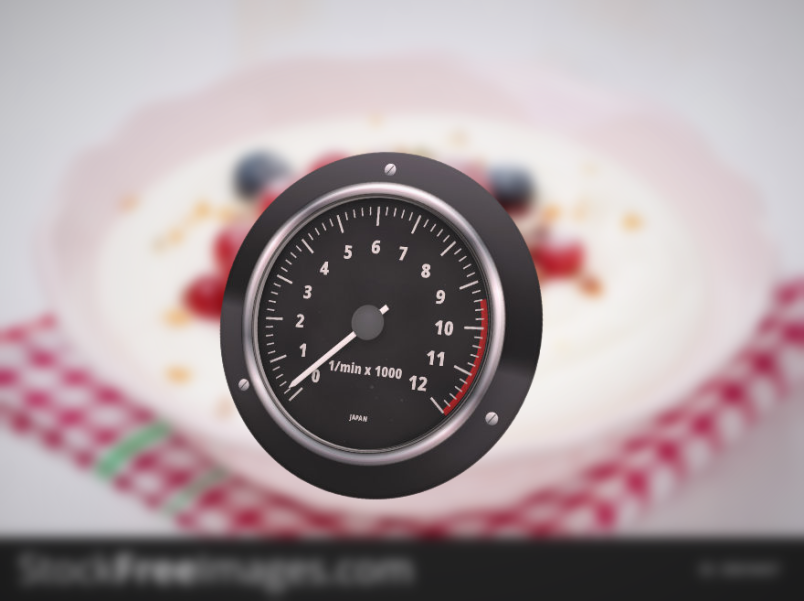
{"value": 200, "unit": "rpm"}
